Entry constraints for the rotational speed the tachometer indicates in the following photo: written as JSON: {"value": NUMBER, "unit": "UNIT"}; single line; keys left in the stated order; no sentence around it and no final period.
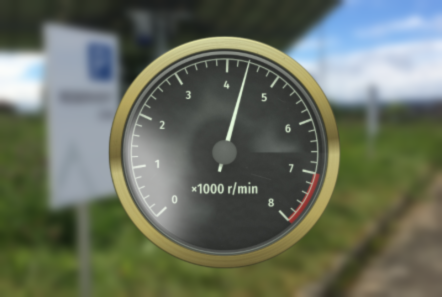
{"value": 4400, "unit": "rpm"}
